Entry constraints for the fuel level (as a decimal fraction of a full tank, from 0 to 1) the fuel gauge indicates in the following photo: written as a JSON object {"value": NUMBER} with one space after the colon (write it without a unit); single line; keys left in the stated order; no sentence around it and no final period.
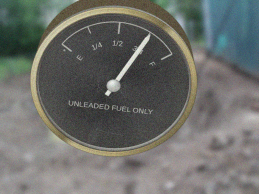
{"value": 0.75}
